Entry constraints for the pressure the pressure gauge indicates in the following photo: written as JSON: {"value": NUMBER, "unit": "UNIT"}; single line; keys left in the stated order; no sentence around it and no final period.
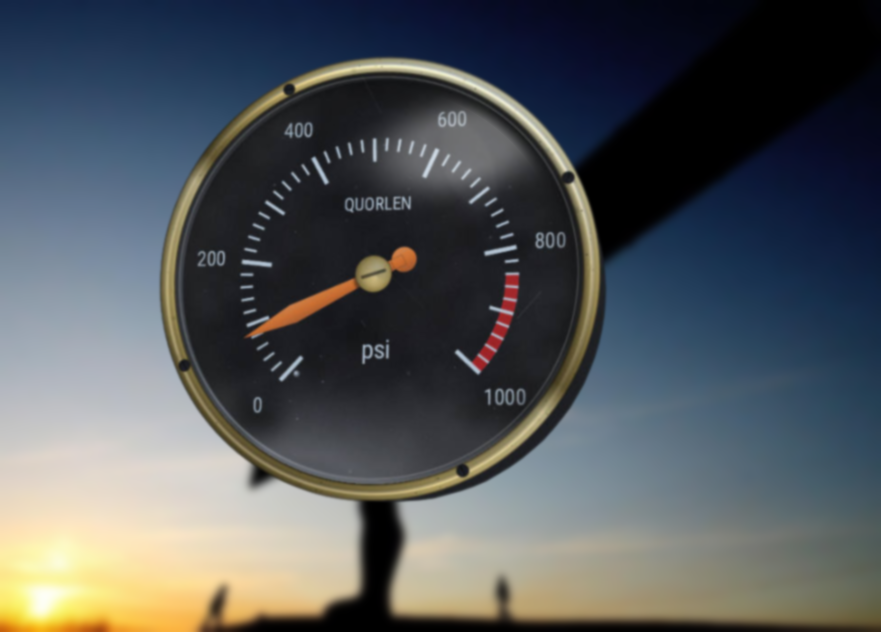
{"value": 80, "unit": "psi"}
